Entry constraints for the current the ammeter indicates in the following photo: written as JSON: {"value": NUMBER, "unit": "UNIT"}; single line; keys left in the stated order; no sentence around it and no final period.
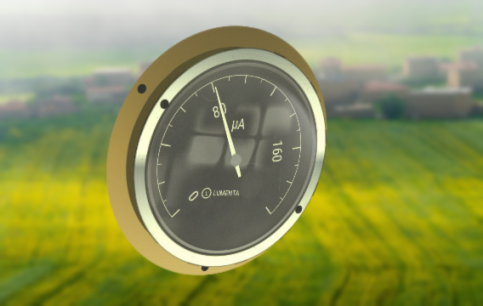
{"value": 80, "unit": "µA"}
